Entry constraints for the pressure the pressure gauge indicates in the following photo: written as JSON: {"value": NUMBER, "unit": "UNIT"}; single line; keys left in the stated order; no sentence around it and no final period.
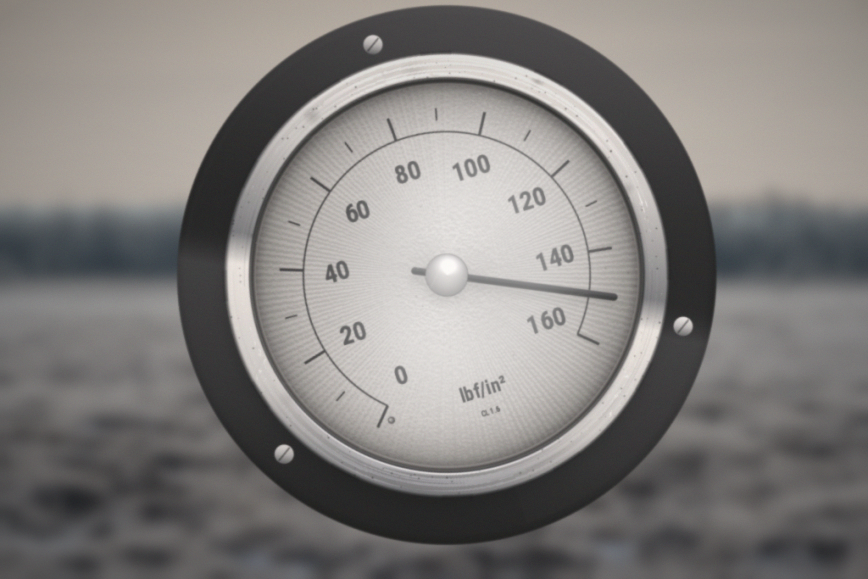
{"value": 150, "unit": "psi"}
